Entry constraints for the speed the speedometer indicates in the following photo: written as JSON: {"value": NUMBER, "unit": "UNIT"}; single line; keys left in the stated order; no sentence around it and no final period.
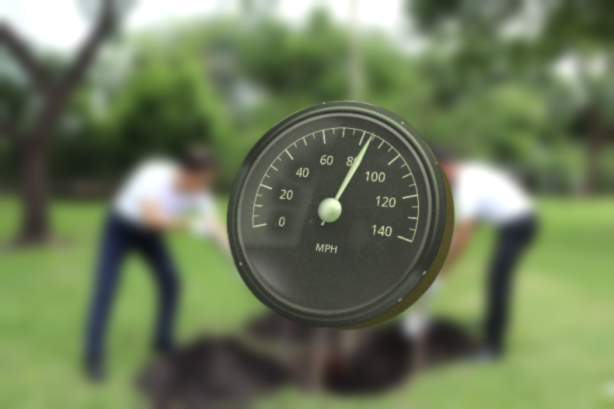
{"value": 85, "unit": "mph"}
